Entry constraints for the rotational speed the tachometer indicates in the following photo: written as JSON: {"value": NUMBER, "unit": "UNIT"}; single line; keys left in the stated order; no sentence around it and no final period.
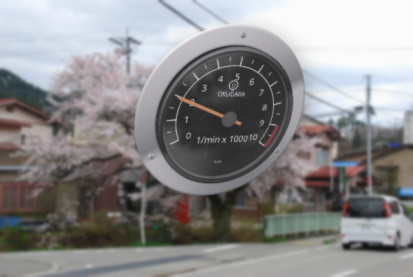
{"value": 2000, "unit": "rpm"}
